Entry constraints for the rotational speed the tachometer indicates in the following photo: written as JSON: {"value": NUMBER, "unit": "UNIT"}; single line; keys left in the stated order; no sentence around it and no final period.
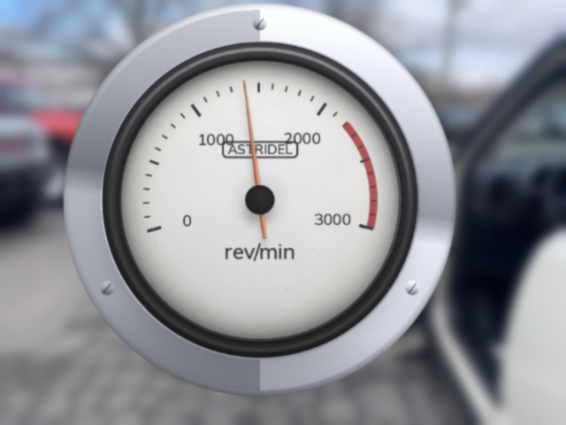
{"value": 1400, "unit": "rpm"}
